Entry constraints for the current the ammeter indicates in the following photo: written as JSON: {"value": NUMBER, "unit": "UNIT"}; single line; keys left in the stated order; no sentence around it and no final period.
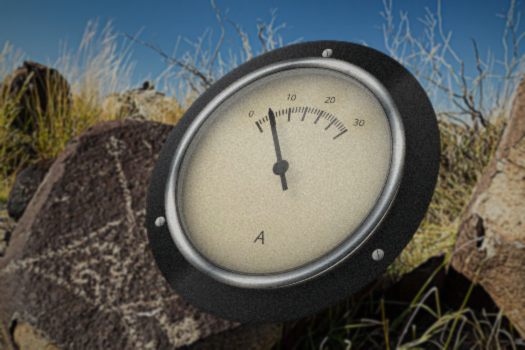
{"value": 5, "unit": "A"}
